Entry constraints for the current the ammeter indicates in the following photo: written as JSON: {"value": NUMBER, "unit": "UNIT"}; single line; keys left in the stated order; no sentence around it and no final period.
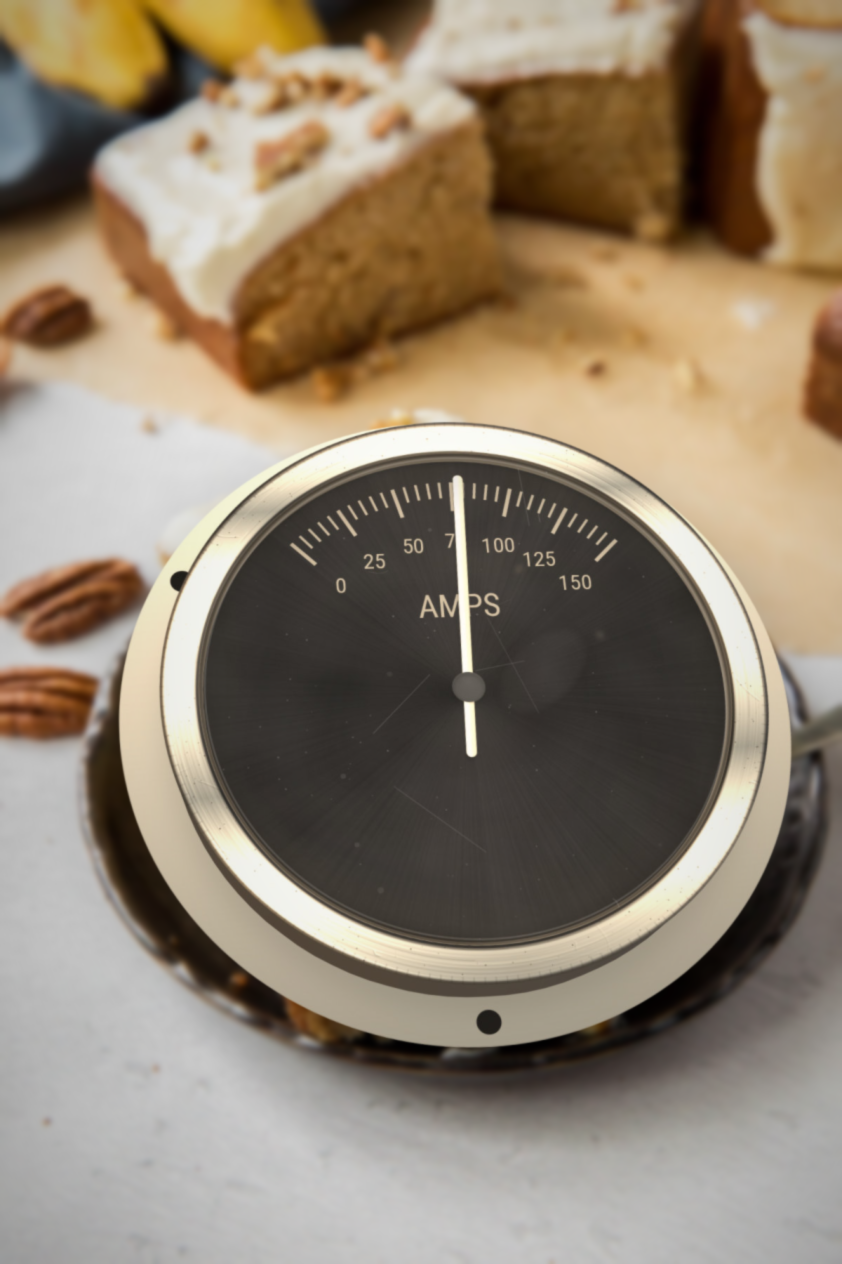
{"value": 77.5, "unit": "A"}
